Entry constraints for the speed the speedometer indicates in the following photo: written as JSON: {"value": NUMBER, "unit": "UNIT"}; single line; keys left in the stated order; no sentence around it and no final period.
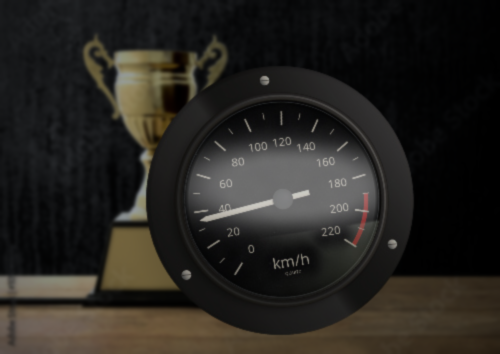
{"value": 35, "unit": "km/h"}
